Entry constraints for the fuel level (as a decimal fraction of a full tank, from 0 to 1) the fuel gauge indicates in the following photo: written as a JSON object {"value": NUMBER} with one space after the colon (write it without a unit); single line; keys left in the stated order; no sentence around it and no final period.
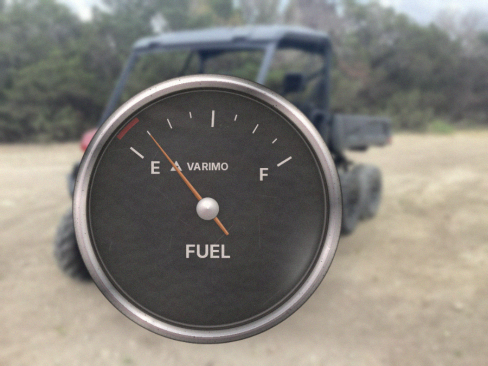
{"value": 0.125}
